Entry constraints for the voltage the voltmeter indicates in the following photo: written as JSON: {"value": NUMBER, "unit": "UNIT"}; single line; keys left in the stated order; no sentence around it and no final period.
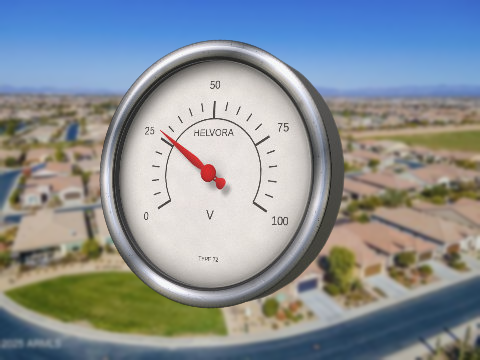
{"value": 27.5, "unit": "V"}
